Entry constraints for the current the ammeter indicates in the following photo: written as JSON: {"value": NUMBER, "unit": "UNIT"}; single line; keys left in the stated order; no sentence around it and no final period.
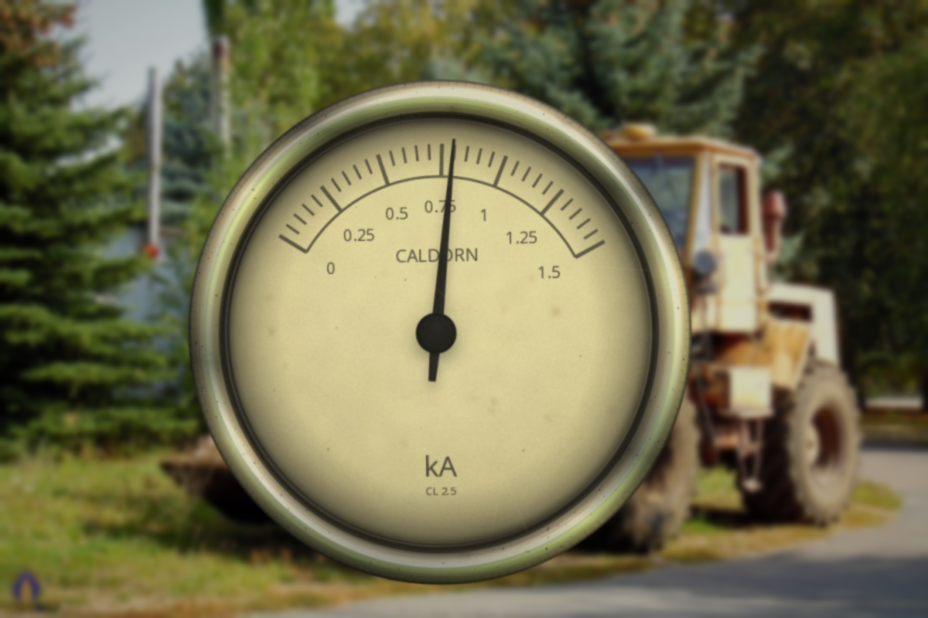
{"value": 0.8, "unit": "kA"}
